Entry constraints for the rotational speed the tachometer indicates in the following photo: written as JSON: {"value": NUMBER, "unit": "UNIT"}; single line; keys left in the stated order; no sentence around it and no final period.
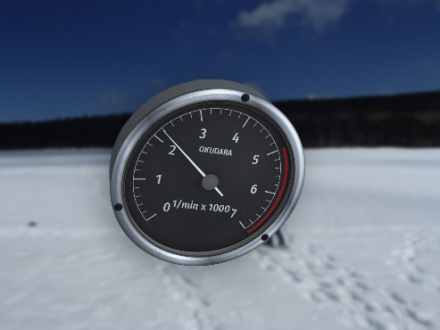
{"value": 2200, "unit": "rpm"}
